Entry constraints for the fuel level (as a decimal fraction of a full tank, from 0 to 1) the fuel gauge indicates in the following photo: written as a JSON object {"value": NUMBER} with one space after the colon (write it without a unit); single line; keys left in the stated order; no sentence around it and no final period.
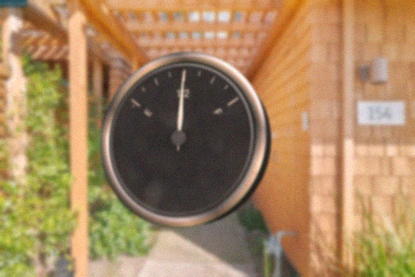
{"value": 0.5}
